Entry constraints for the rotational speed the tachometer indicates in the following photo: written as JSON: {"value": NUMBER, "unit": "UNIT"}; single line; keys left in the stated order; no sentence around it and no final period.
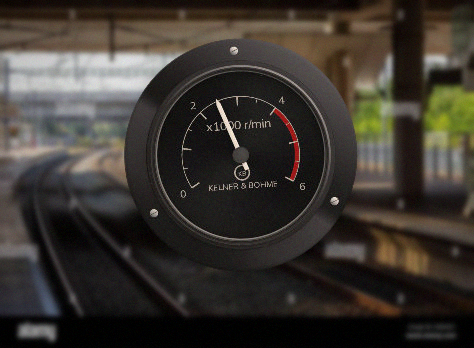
{"value": 2500, "unit": "rpm"}
